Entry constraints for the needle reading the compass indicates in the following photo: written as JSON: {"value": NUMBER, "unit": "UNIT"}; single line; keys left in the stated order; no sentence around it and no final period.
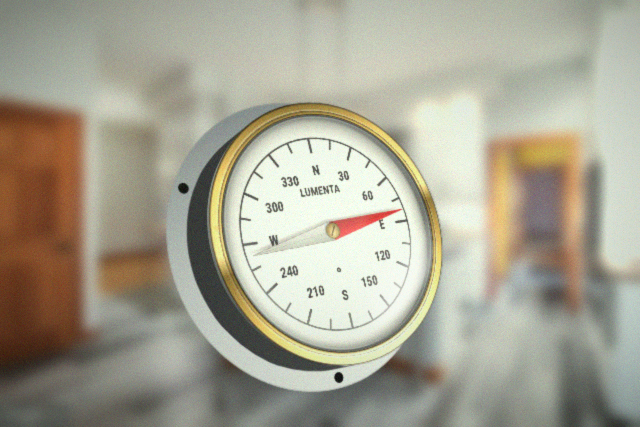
{"value": 82.5, "unit": "°"}
